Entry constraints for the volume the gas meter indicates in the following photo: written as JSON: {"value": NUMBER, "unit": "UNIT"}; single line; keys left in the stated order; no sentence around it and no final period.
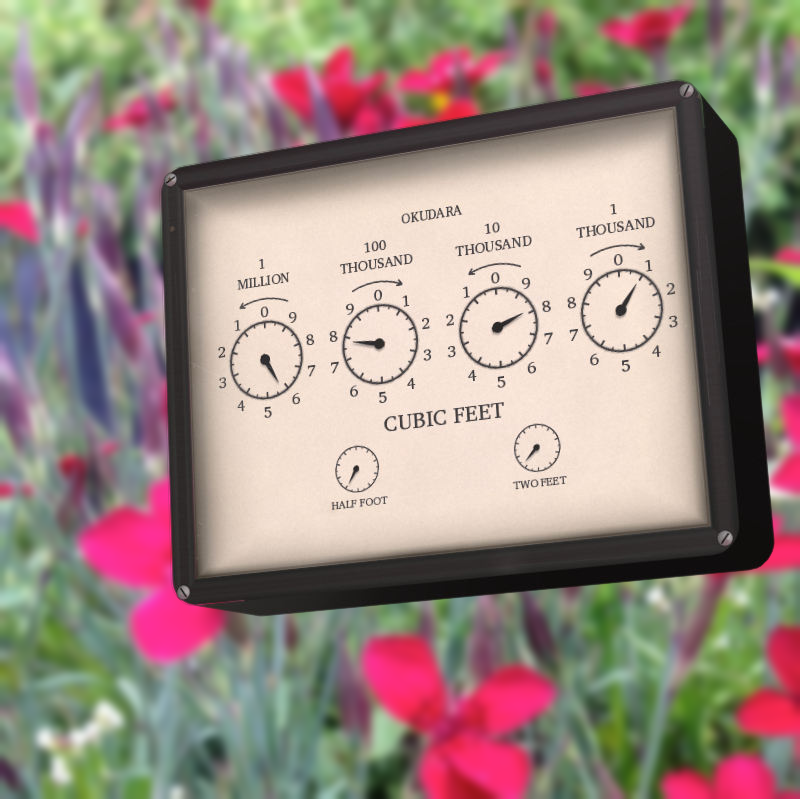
{"value": 578100, "unit": "ft³"}
